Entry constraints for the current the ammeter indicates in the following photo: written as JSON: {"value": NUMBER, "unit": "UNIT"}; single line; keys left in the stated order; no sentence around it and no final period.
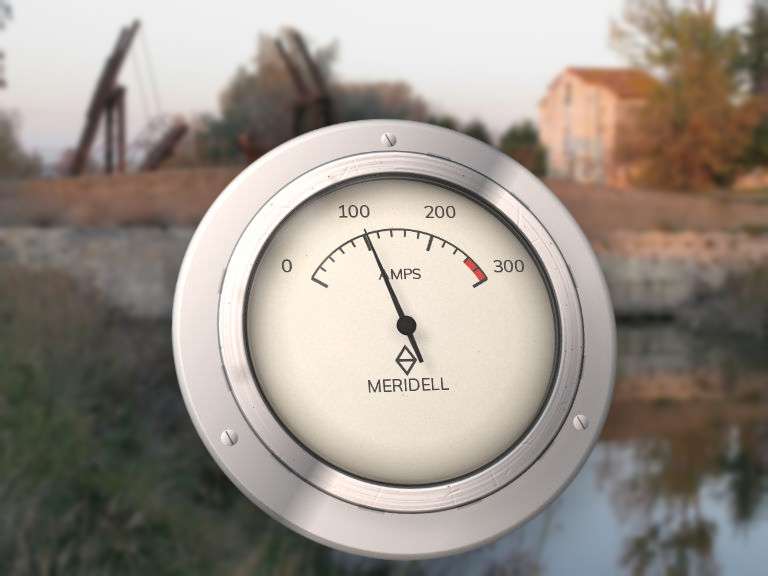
{"value": 100, "unit": "A"}
